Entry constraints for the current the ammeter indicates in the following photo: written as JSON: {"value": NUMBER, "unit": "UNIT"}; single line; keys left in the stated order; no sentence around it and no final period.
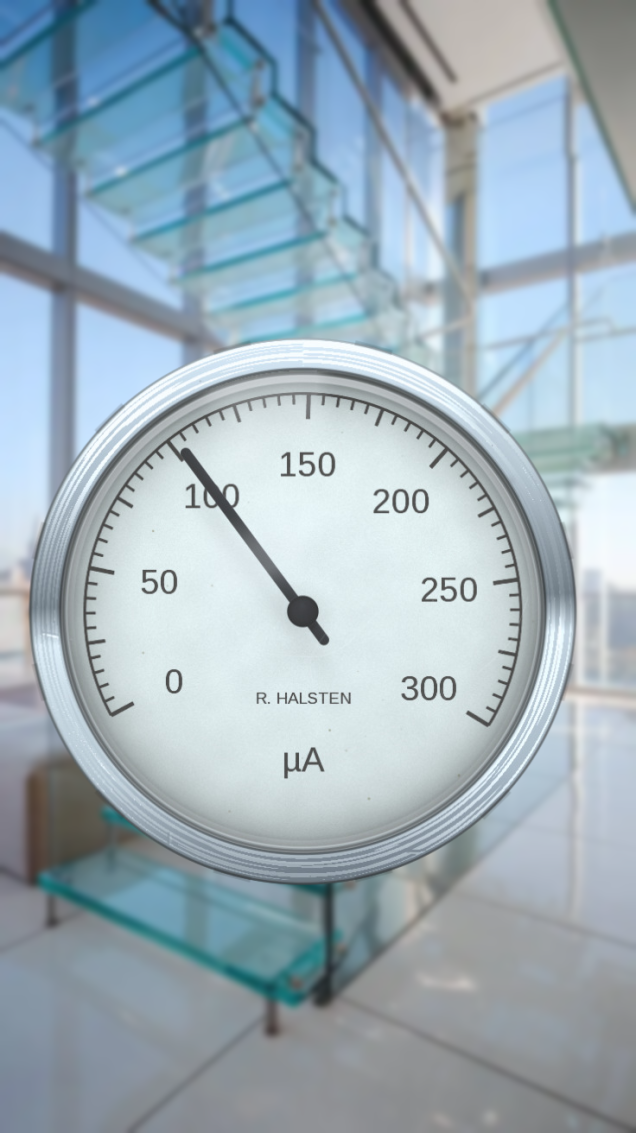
{"value": 102.5, "unit": "µA"}
